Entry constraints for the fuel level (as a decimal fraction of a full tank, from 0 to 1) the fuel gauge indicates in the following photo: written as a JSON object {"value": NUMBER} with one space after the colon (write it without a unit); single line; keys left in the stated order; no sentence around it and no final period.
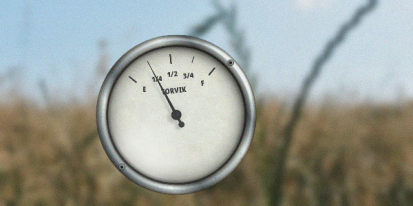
{"value": 0.25}
